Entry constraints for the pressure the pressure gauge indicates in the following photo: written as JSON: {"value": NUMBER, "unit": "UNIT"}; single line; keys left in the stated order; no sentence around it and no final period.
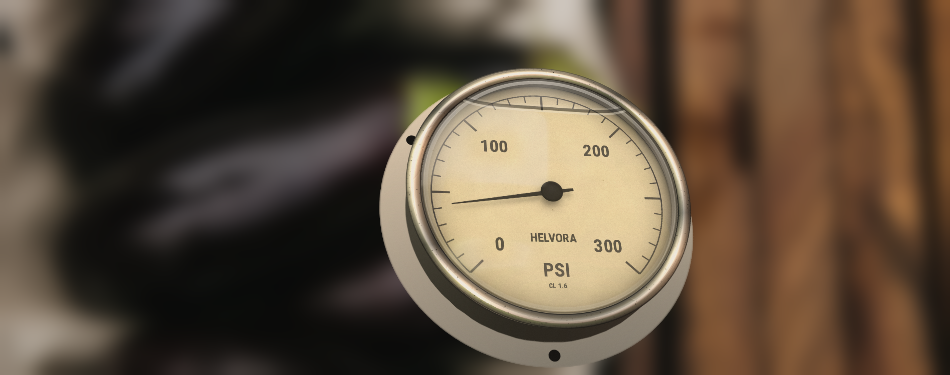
{"value": 40, "unit": "psi"}
